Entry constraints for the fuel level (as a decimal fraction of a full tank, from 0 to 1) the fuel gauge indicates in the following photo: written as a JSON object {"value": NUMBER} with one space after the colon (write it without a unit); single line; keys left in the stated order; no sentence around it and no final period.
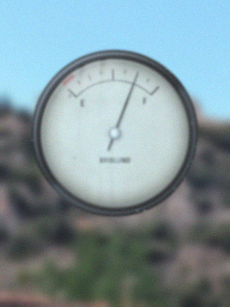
{"value": 0.75}
